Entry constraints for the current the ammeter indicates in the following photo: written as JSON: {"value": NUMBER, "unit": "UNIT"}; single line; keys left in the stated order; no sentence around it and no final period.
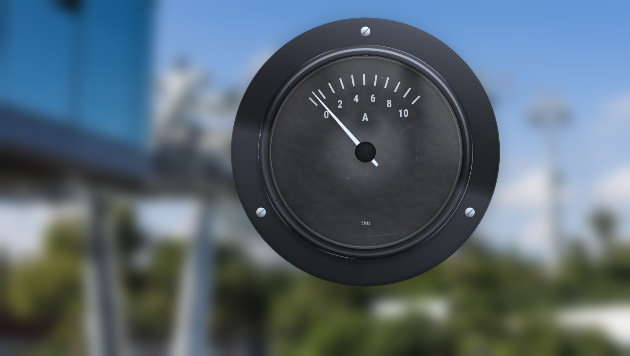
{"value": 0.5, "unit": "A"}
